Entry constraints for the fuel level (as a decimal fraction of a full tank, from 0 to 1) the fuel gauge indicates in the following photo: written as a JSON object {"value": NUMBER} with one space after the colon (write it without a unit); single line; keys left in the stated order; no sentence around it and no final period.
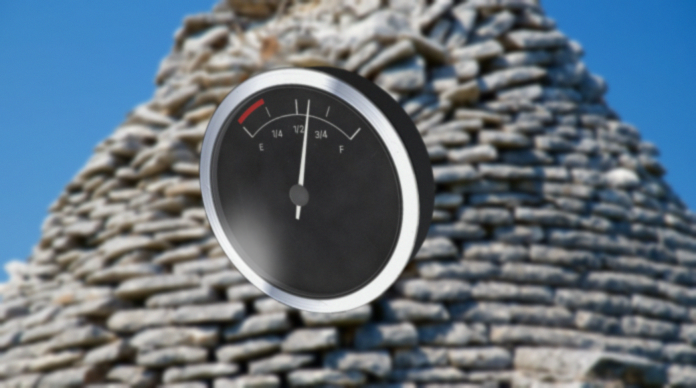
{"value": 0.625}
